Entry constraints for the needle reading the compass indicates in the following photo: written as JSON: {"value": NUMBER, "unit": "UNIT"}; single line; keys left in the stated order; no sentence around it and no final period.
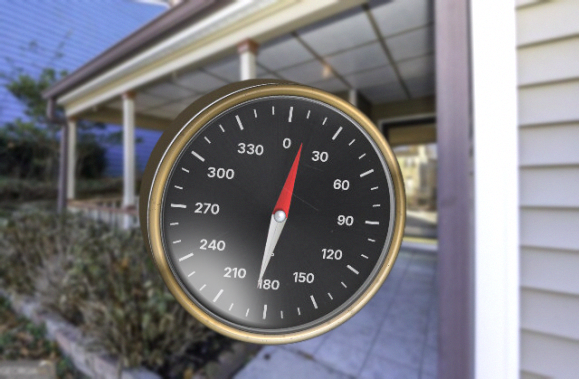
{"value": 10, "unit": "°"}
